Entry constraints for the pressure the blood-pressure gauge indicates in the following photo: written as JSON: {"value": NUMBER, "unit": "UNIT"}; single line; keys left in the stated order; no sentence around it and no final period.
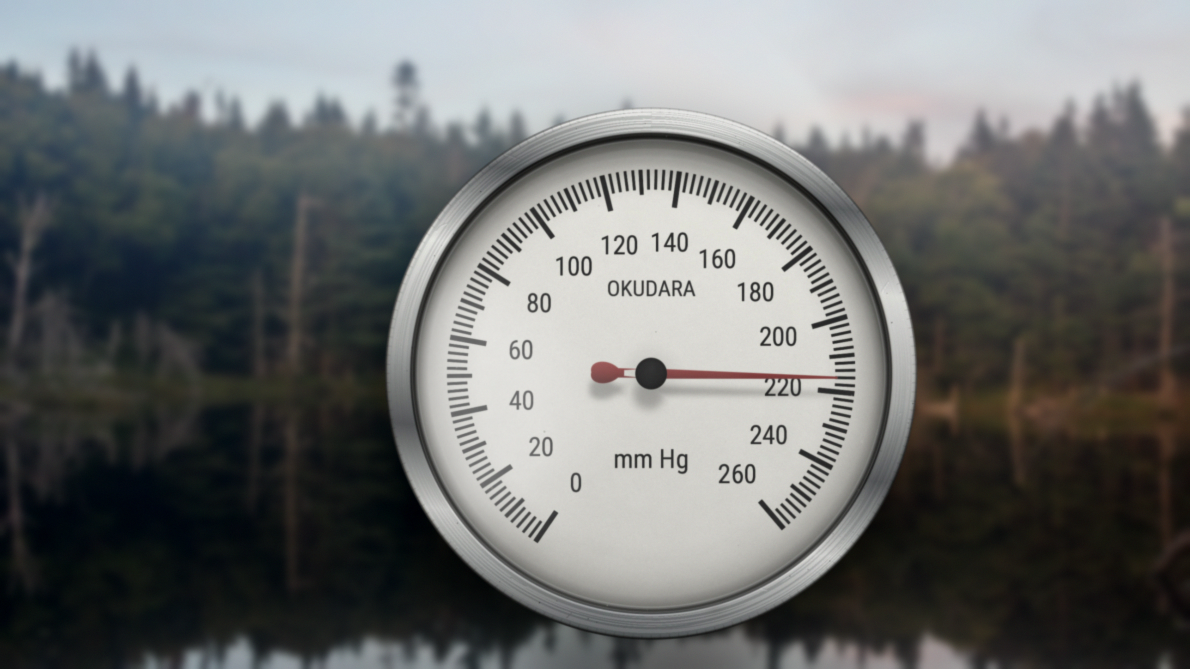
{"value": 216, "unit": "mmHg"}
